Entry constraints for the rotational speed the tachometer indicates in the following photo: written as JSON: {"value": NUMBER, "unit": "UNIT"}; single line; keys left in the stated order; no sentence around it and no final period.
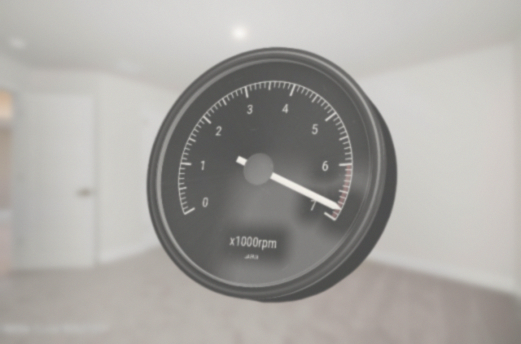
{"value": 6800, "unit": "rpm"}
